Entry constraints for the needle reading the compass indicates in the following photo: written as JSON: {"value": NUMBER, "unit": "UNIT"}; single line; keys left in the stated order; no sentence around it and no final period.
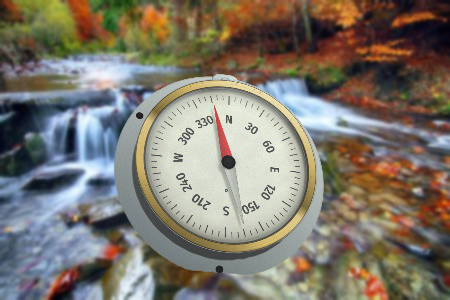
{"value": 345, "unit": "°"}
